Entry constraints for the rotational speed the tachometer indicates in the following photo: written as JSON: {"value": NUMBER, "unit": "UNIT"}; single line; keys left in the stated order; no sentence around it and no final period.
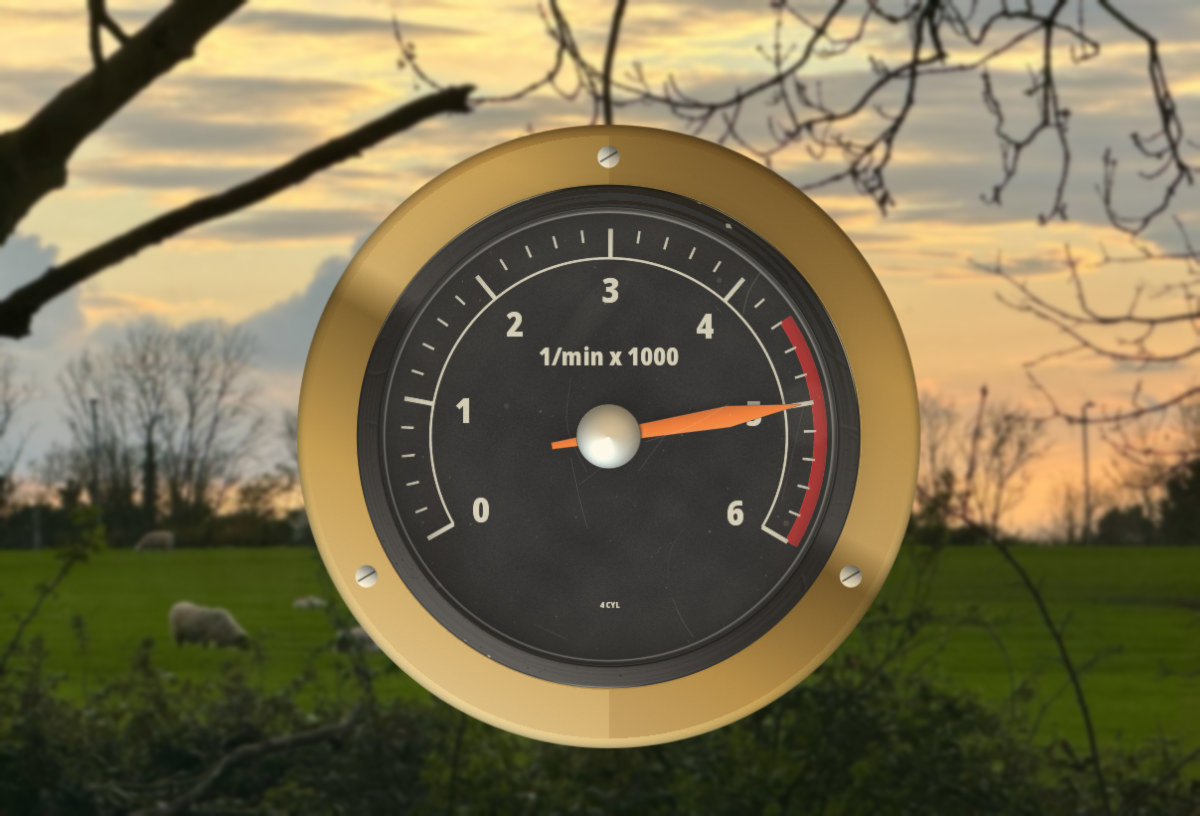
{"value": 5000, "unit": "rpm"}
